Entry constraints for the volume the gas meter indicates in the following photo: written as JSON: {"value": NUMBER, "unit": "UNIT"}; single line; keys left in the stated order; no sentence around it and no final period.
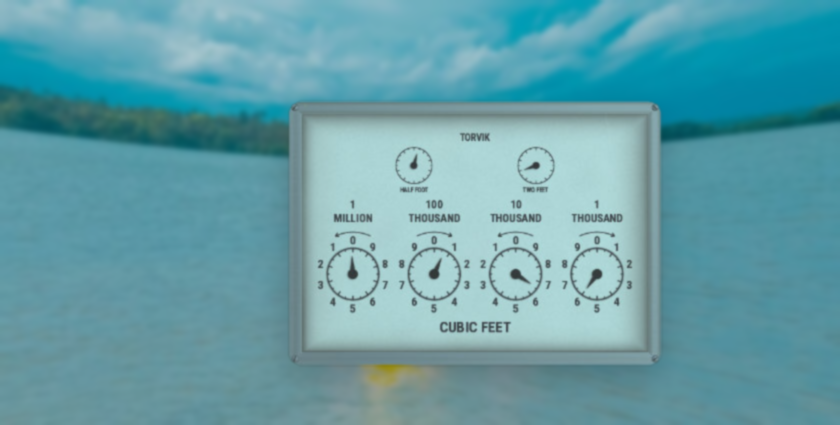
{"value": 6600, "unit": "ft³"}
